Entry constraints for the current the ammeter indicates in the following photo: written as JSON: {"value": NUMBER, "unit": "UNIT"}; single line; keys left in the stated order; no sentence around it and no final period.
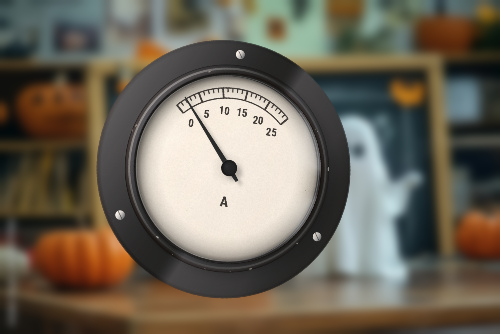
{"value": 2, "unit": "A"}
